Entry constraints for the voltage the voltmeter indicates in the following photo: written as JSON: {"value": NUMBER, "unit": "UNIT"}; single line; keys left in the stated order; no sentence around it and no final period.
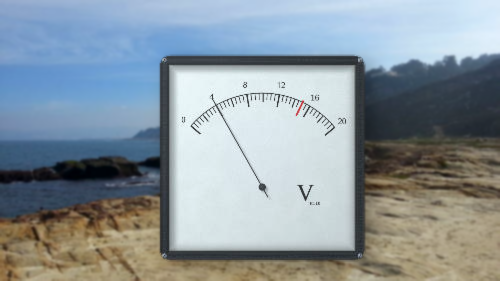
{"value": 4, "unit": "V"}
